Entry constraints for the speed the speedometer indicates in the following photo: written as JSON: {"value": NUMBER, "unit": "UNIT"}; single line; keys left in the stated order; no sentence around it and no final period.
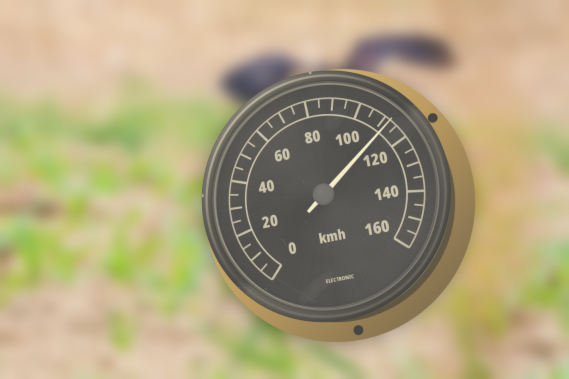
{"value": 112.5, "unit": "km/h"}
